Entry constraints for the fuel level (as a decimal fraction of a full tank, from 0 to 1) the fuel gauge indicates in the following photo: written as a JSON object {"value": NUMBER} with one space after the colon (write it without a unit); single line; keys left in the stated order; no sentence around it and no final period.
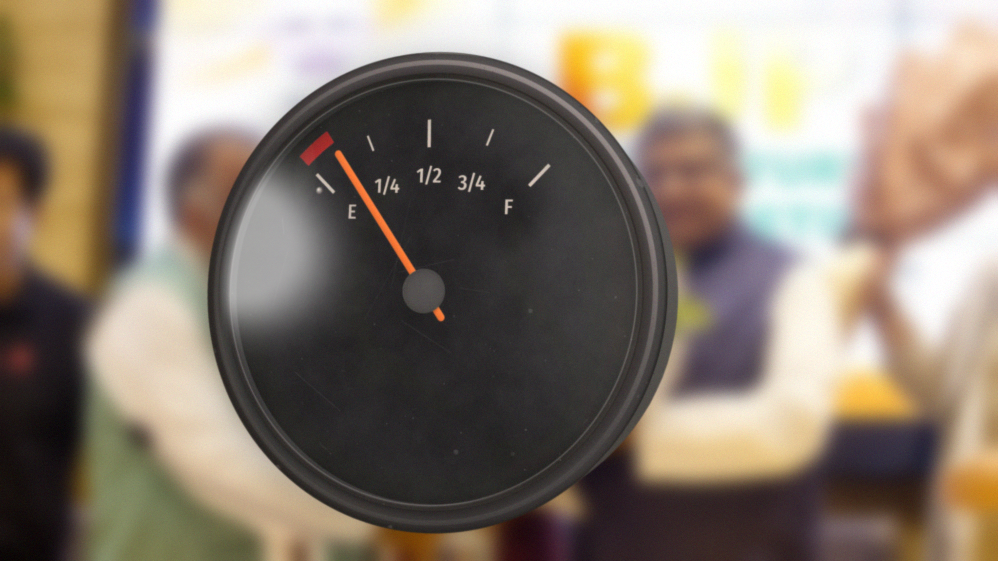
{"value": 0.125}
